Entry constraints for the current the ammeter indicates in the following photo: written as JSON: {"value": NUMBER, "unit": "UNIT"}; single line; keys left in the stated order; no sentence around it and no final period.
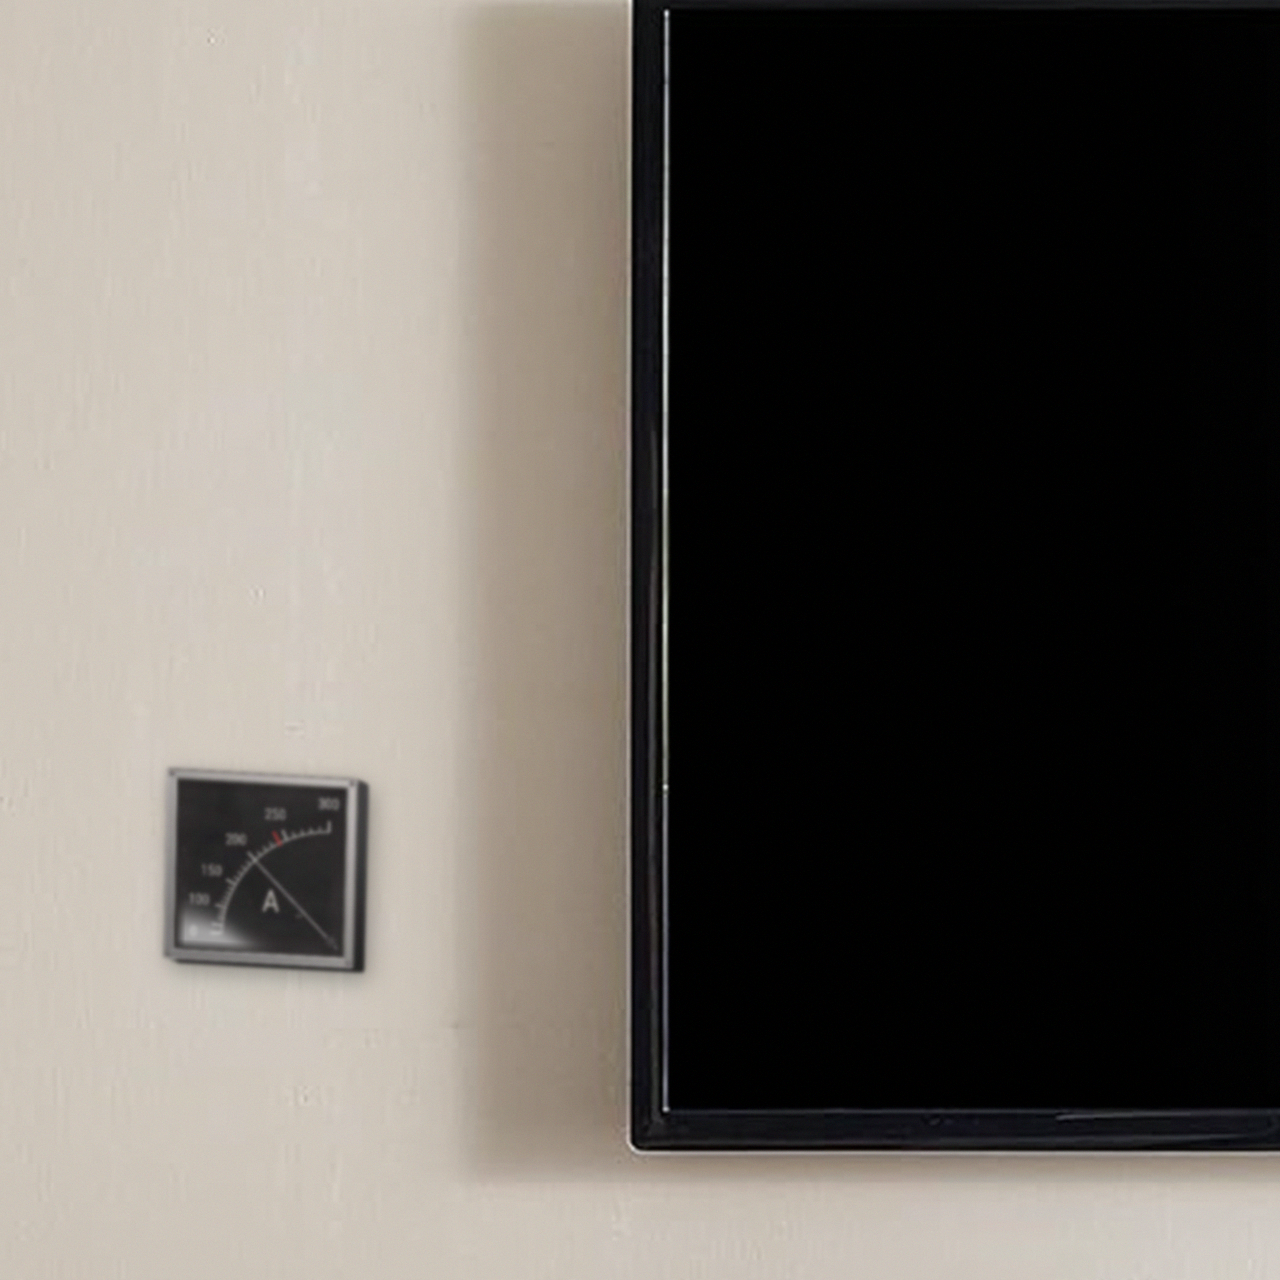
{"value": 200, "unit": "A"}
